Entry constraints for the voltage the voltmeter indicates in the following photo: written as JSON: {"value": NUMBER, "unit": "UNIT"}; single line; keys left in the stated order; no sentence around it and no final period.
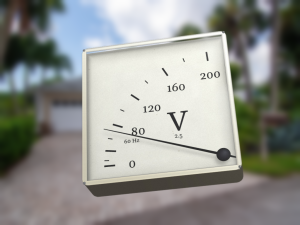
{"value": 70, "unit": "V"}
